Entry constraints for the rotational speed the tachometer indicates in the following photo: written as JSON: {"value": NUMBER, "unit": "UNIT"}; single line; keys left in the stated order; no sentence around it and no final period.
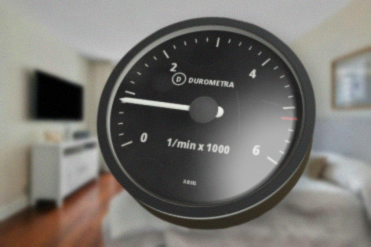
{"value": 800, "unit": "rpm"}
